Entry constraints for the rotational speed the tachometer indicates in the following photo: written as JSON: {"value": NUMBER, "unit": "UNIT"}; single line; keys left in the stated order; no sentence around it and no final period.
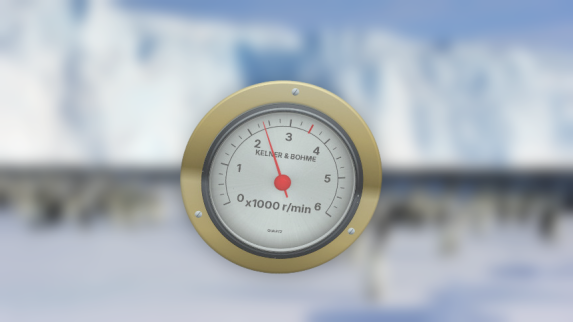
{"value": 2375, "unit": "rpm"}
